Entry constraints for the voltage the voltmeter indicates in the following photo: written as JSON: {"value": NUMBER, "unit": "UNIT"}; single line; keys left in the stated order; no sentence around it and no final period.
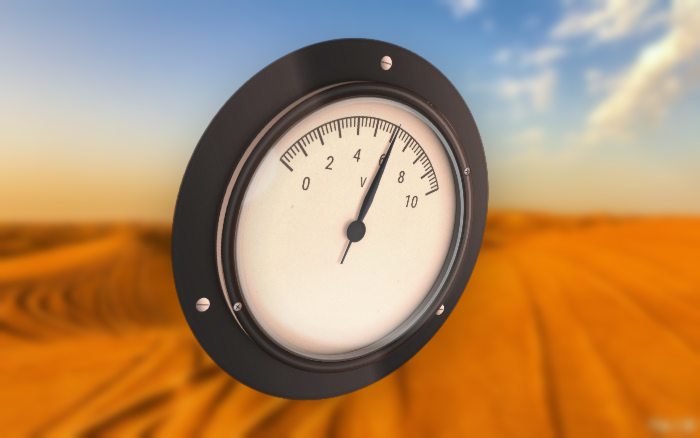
{"value": 6, "unit": "V"}
